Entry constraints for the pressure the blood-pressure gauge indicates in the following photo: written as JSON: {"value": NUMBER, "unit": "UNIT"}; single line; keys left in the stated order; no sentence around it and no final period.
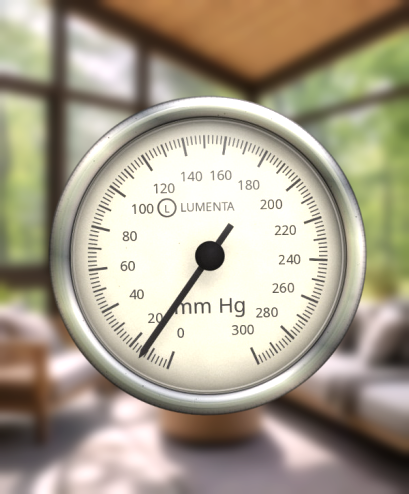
{"value": 14, "unit": "mmHg"}
